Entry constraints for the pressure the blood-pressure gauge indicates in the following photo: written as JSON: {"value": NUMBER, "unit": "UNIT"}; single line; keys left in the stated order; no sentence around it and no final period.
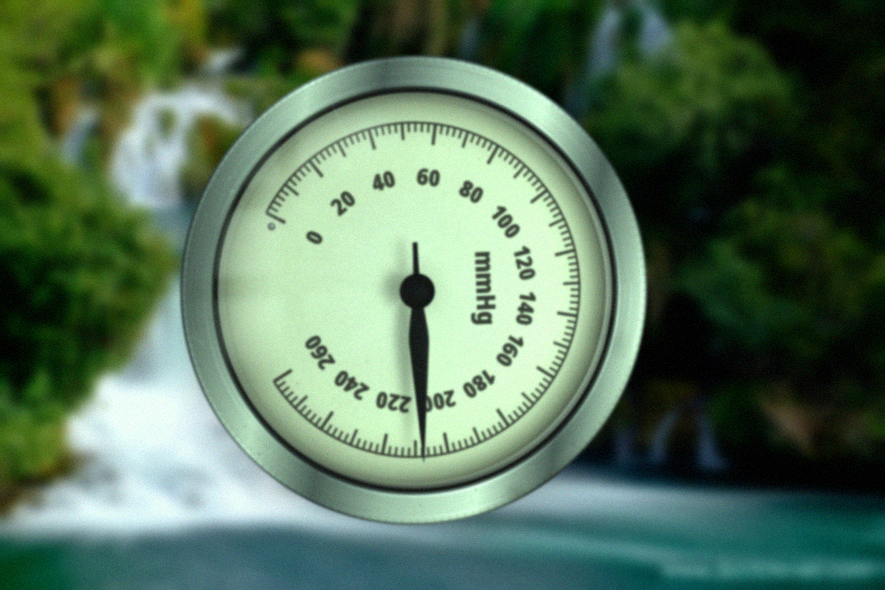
{"value": 208, "unit": "mmHg"}
